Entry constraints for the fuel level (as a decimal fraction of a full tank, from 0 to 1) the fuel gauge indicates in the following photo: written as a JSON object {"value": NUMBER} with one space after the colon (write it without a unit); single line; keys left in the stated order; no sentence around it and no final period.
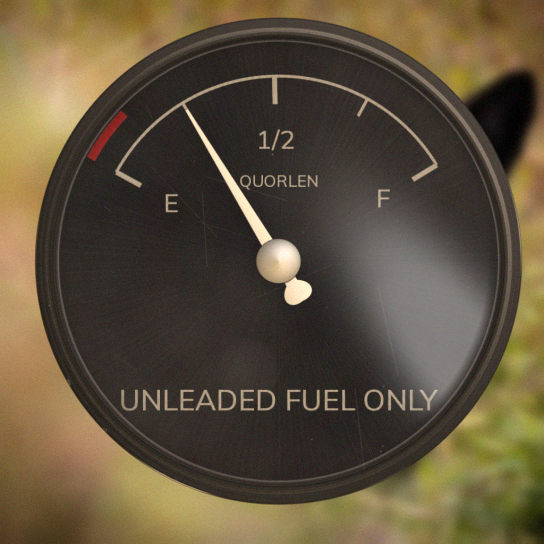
{"value": 0.25}
